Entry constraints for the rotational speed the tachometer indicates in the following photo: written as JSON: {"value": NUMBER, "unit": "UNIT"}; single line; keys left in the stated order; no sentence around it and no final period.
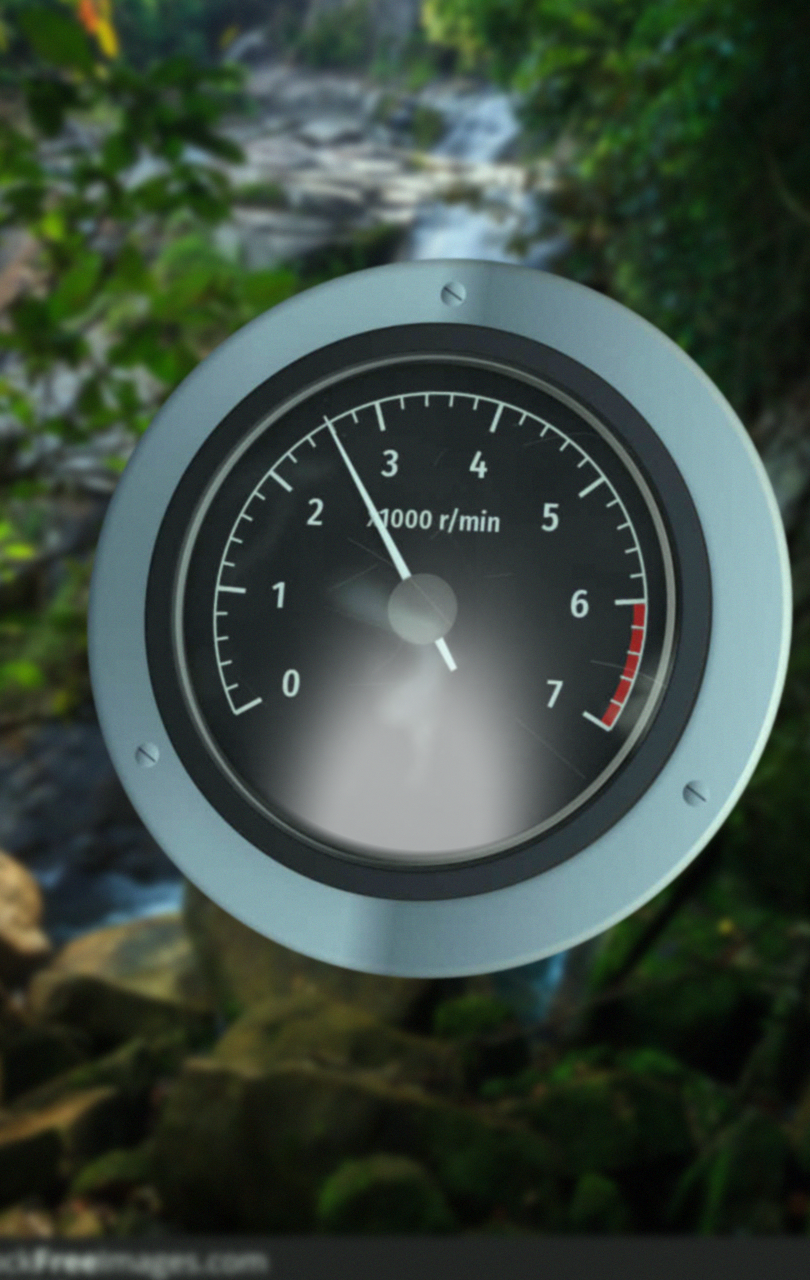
{"value": 2600, "unit": "rpm"}
